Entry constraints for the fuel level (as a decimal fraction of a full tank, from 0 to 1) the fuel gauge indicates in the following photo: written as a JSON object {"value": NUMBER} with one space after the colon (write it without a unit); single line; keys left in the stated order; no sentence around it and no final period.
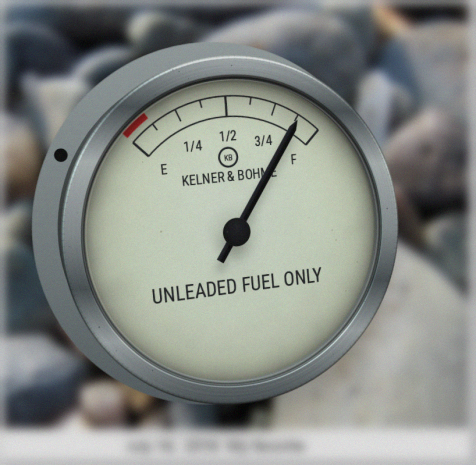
{"value": 0.875}
